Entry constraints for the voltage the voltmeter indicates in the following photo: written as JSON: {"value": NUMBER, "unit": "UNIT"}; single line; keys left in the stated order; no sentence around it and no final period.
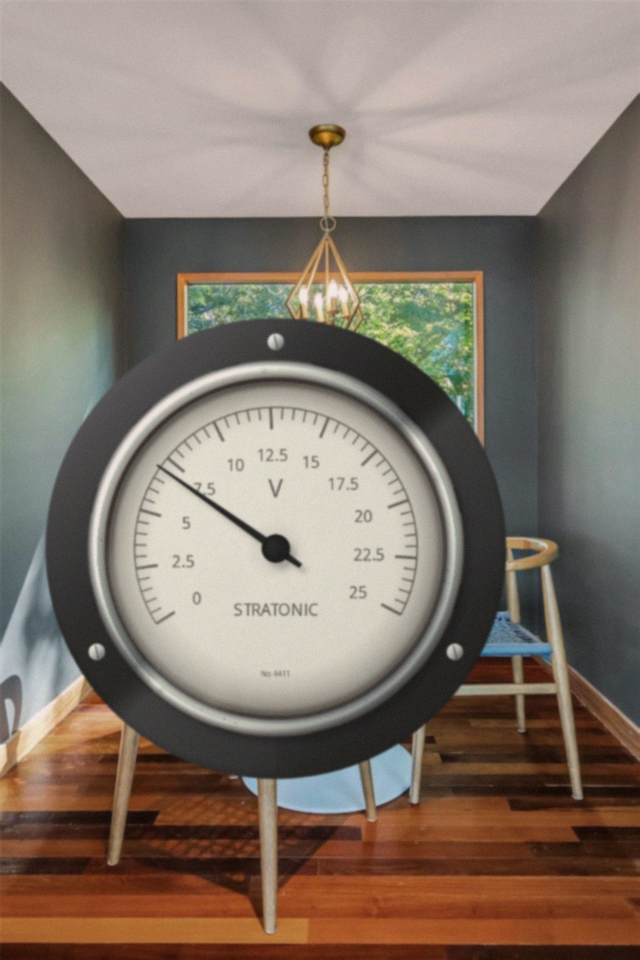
{"value": 7, "unit": "V"}
